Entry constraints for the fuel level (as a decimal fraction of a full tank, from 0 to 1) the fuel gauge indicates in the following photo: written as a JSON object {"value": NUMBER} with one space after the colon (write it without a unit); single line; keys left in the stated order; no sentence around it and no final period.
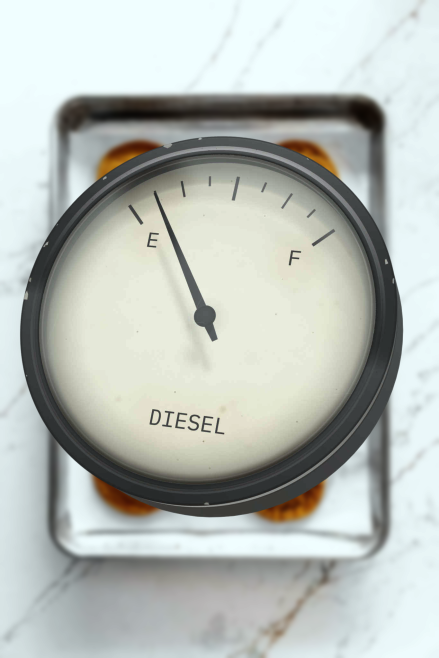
{"value": 0.125}
